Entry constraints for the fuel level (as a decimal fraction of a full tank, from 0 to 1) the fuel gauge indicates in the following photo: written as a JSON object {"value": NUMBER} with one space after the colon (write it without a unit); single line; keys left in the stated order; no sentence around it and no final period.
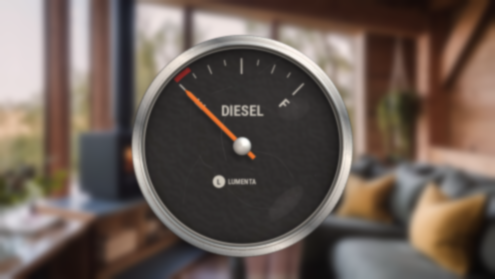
{"value": 0}
